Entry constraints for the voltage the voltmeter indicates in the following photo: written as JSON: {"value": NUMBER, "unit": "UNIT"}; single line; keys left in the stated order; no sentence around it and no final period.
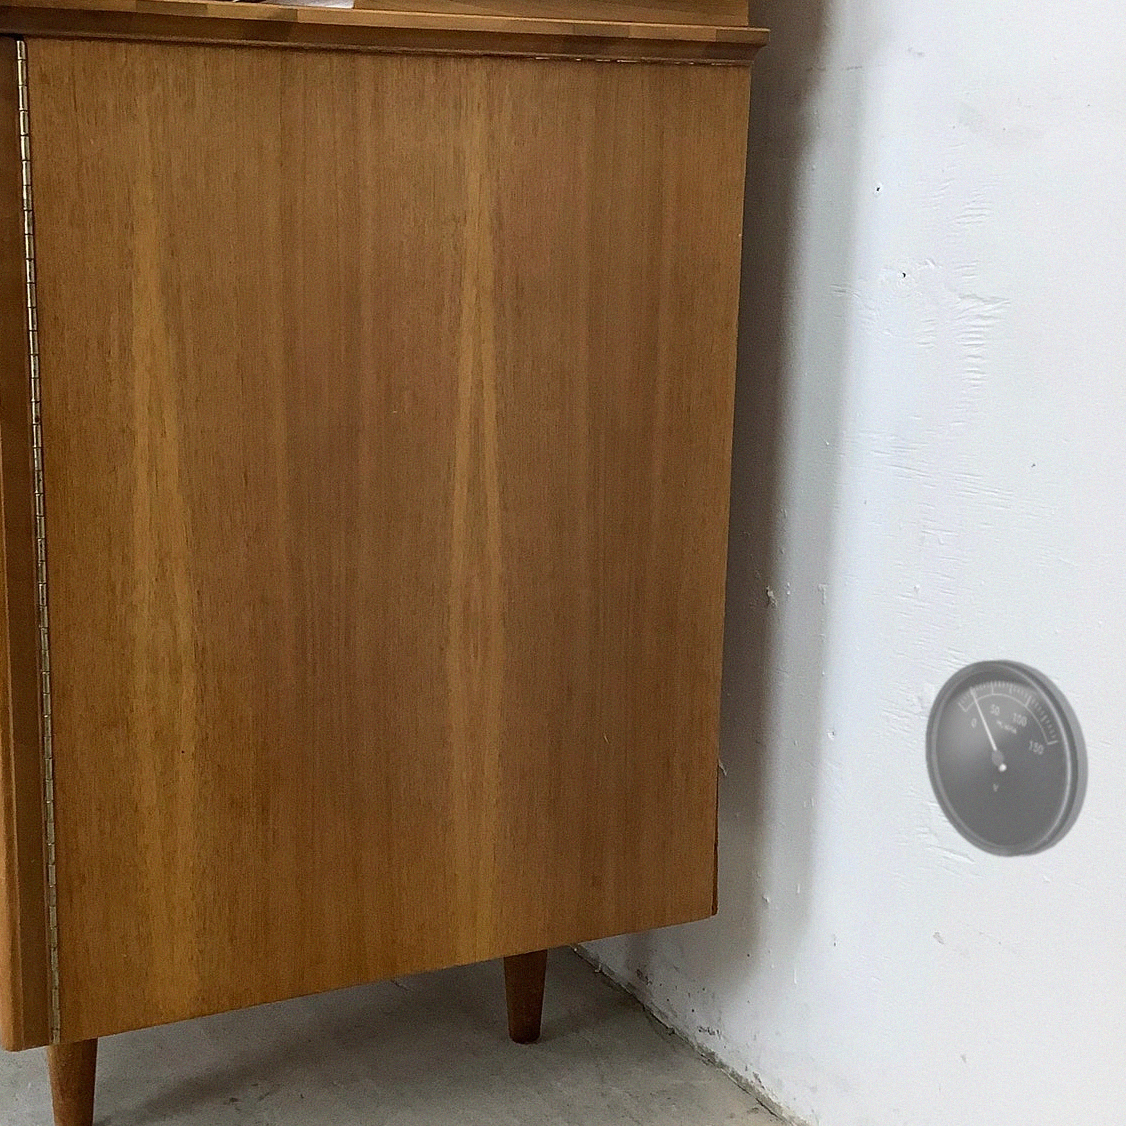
{"value": 25, "unit": "V"}
